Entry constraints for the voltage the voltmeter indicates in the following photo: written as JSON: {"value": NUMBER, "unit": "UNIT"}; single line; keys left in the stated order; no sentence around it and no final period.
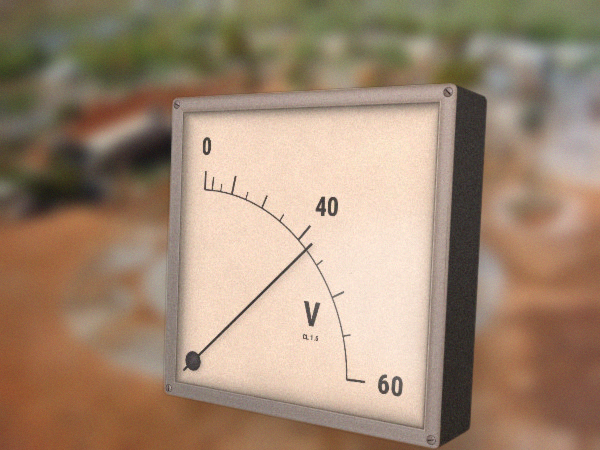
{"value": 42.5, "unit": "V"}
